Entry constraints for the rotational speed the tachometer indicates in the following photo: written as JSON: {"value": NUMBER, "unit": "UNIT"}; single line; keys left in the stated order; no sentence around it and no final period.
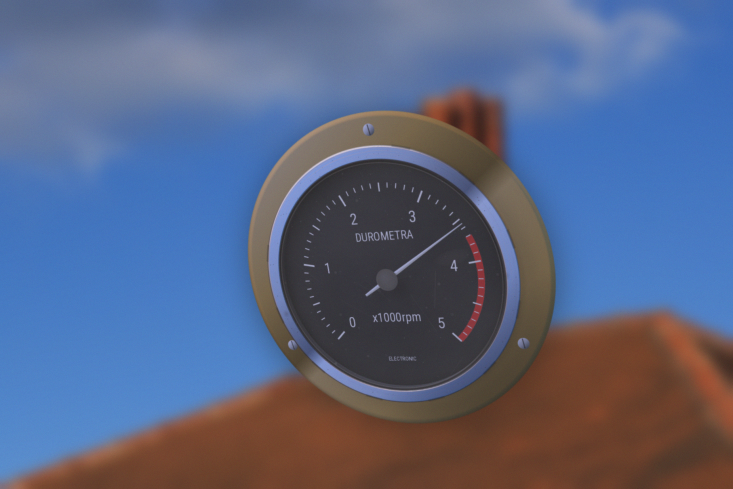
{"value": 3550, "unit": "rpm"}
